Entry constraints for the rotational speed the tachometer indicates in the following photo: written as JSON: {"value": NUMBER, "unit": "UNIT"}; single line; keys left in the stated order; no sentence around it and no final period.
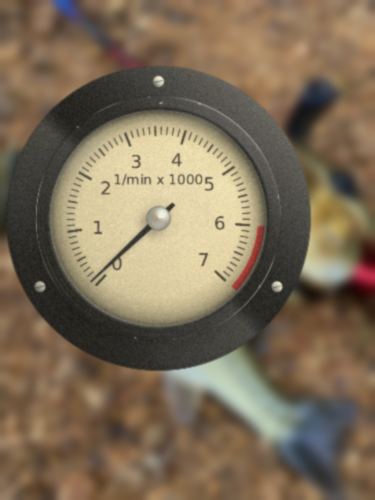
{"value": 100, "unit": "rpm"}
